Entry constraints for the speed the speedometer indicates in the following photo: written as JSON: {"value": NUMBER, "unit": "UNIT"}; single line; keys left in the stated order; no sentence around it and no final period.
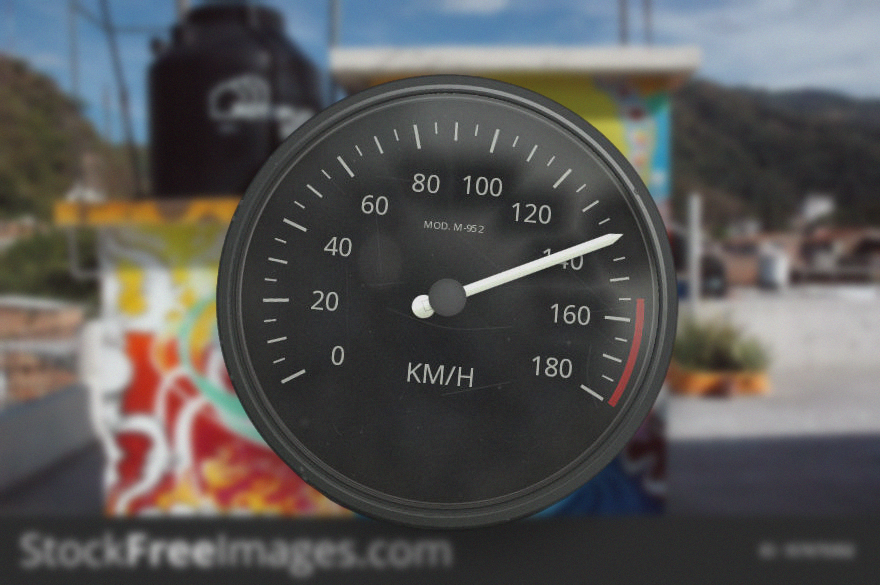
{"value": 140, "unit": "km/h"}
